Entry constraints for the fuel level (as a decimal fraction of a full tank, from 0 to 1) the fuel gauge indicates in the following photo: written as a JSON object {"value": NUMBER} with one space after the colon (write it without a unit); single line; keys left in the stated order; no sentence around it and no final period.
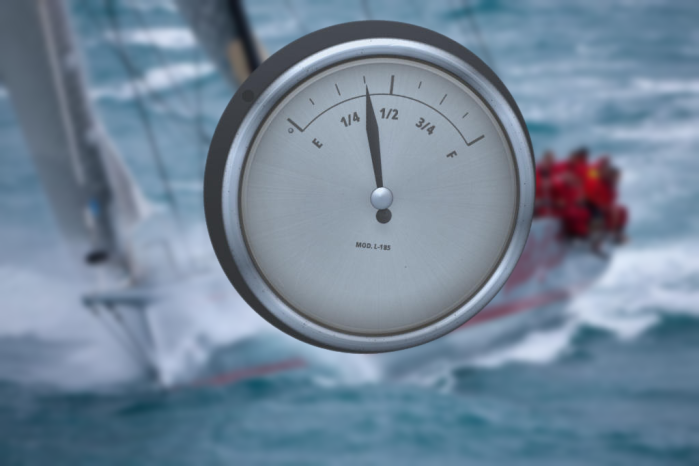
{"value": 0.375}
